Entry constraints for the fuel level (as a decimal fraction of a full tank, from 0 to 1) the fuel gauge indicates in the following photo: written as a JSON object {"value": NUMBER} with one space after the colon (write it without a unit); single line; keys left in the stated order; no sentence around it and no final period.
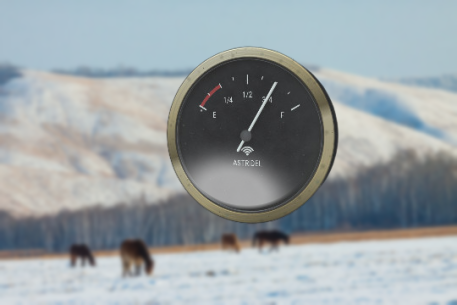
{"value": 0.75}
